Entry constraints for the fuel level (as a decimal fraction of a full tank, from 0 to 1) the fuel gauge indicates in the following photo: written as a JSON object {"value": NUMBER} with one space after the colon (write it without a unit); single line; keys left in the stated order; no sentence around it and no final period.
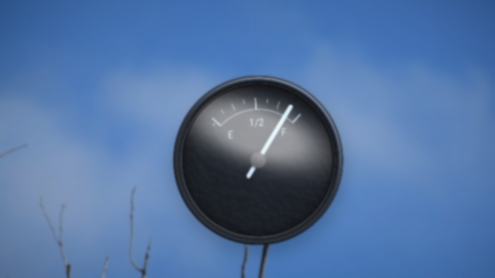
{"value": 0.875}
